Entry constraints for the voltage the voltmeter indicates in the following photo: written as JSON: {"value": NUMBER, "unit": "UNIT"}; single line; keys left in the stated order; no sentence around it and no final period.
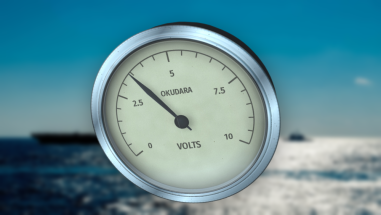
{"value": 3.5, "unit": "V"}
